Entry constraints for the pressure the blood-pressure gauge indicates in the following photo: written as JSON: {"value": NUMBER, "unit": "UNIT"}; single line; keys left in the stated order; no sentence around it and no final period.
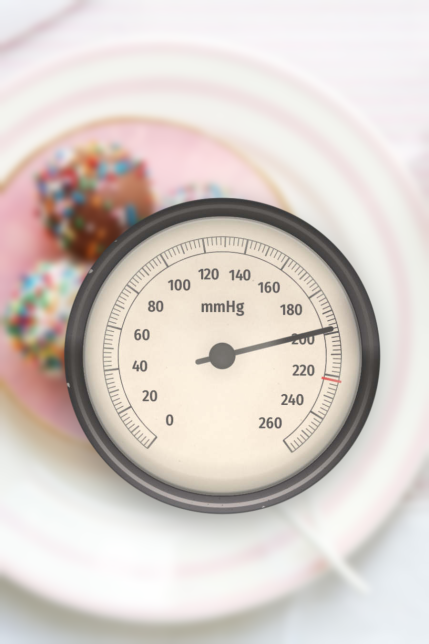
{"value": 198, "unit": "mmHg"}
